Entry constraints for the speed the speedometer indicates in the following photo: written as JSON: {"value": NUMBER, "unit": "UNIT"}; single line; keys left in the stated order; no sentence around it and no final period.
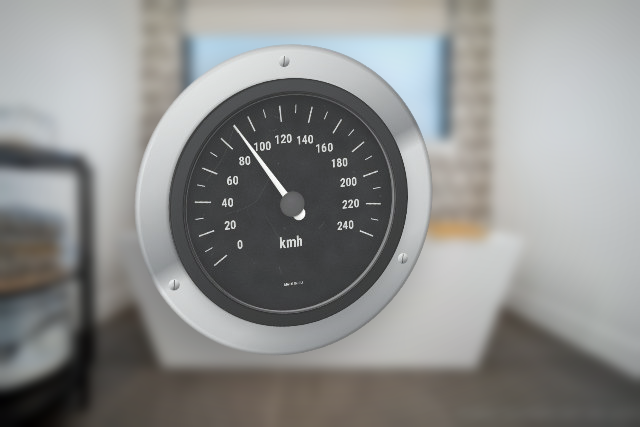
{"value": 90, "unit": "km/h"}
